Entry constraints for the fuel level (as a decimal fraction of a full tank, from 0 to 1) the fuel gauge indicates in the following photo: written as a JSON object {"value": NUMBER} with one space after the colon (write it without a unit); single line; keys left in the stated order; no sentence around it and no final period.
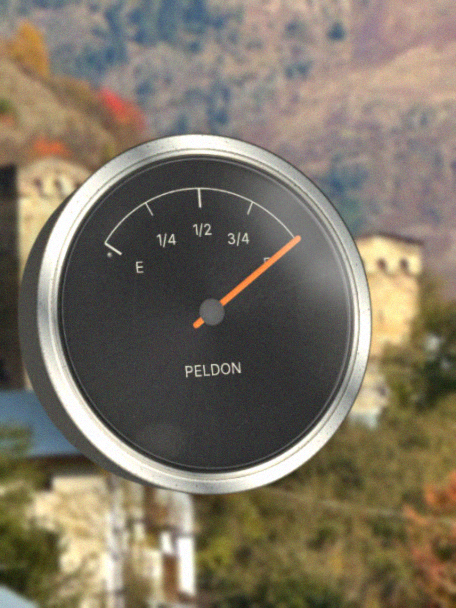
{"value": 1}
